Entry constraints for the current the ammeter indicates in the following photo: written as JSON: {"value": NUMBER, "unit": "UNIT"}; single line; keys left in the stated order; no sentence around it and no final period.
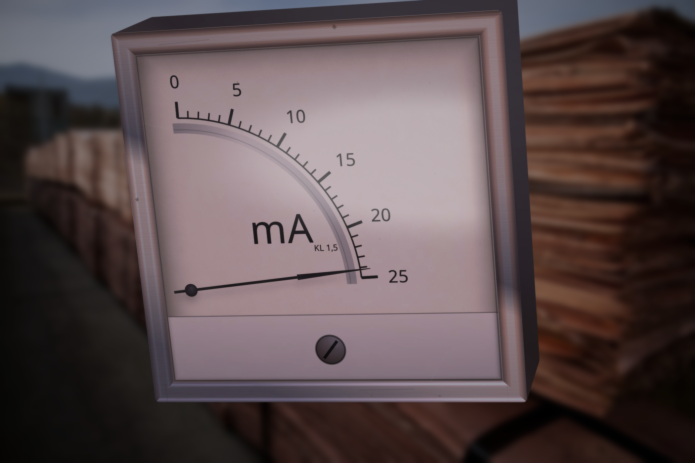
{"value": 24, "unit": "mA"}
